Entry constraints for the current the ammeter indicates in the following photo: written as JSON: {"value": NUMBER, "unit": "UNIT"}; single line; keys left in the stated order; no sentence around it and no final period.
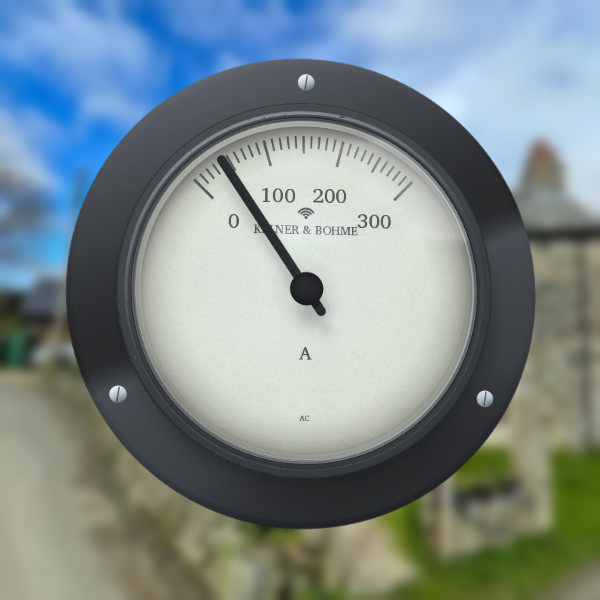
{"value": 40, "unit": "A"}
